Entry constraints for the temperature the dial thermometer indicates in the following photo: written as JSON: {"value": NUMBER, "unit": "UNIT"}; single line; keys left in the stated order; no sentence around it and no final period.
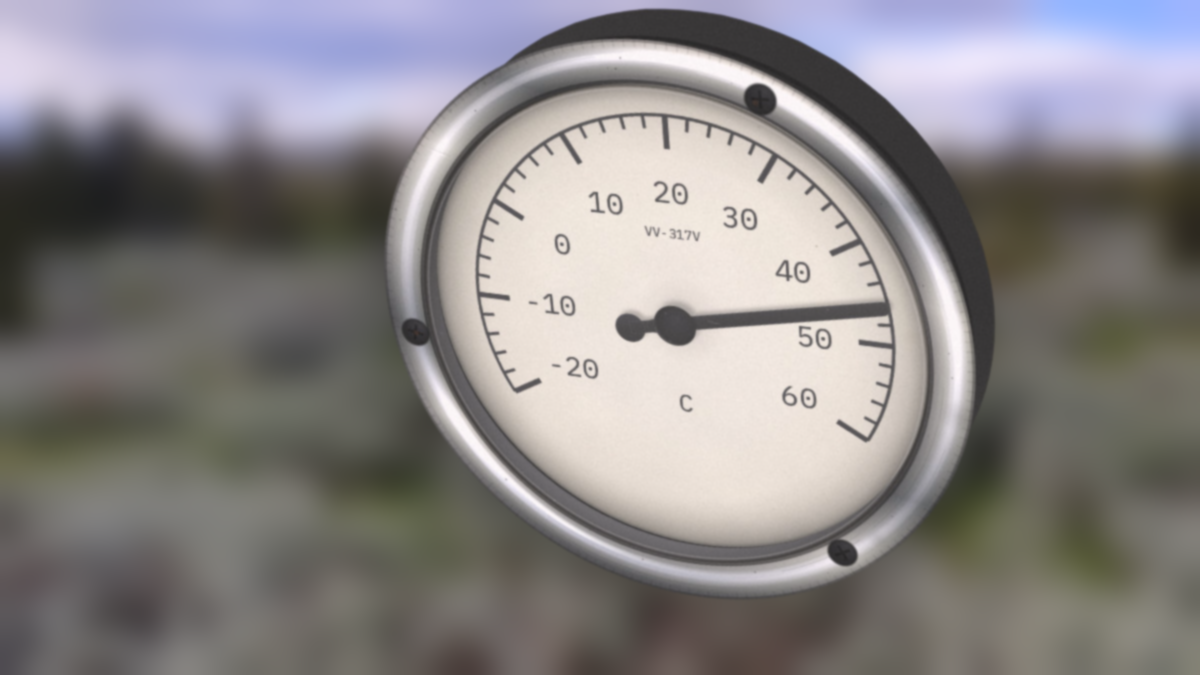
{"value": 46, "unit": "°C"}
